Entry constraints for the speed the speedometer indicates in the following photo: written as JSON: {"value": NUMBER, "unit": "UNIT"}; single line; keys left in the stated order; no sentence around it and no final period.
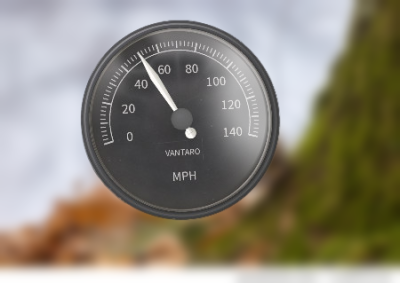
{"value": 50, "unit": "mph"}
